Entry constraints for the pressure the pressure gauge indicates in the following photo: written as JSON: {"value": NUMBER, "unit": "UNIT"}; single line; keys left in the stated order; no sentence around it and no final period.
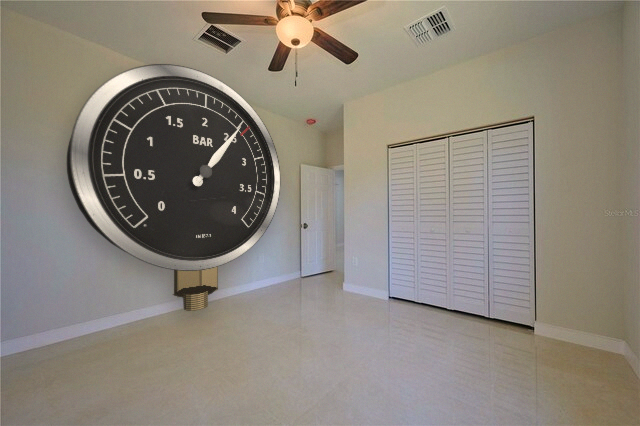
{"value": 2.5, "unit": "bar"}
